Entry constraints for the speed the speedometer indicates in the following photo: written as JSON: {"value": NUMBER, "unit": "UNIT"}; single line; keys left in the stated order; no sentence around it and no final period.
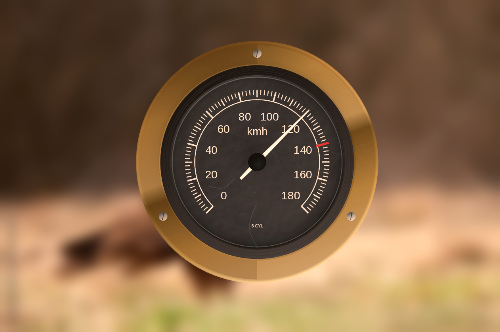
{"value": 120, "unit": "km/h"}
